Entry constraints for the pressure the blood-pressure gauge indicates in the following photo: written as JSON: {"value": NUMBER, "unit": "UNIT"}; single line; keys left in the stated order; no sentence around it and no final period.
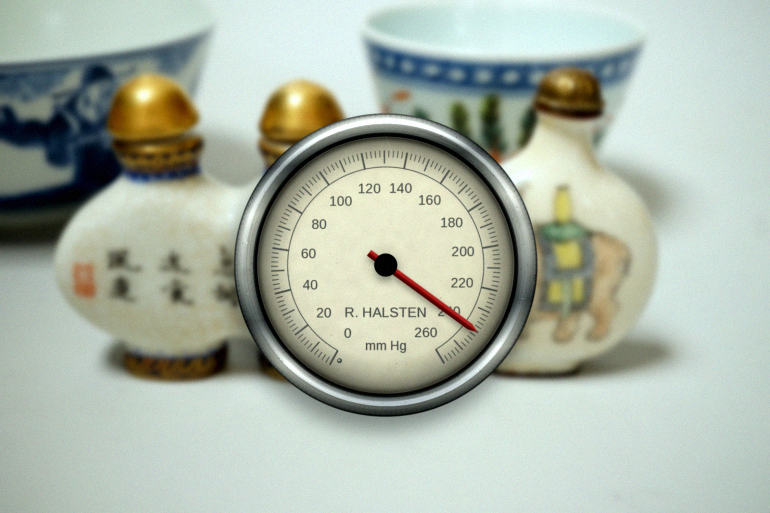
{"value": 240, "unit": "mmHg"}
